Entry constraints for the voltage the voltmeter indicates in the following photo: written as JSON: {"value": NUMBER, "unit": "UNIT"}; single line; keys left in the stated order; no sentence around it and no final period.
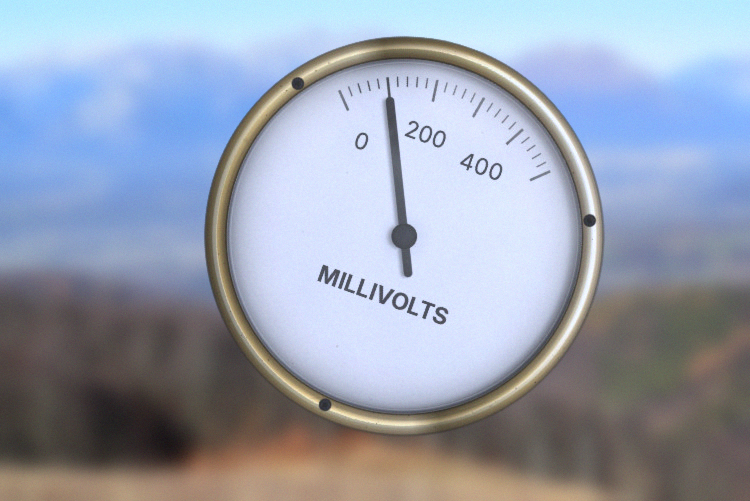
{"value": 100, "unit": "mV"}
